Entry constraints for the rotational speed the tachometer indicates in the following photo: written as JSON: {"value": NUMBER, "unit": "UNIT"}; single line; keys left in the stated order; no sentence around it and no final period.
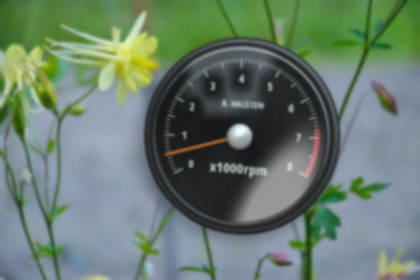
{"value": 500, "unit": "rpm"}
